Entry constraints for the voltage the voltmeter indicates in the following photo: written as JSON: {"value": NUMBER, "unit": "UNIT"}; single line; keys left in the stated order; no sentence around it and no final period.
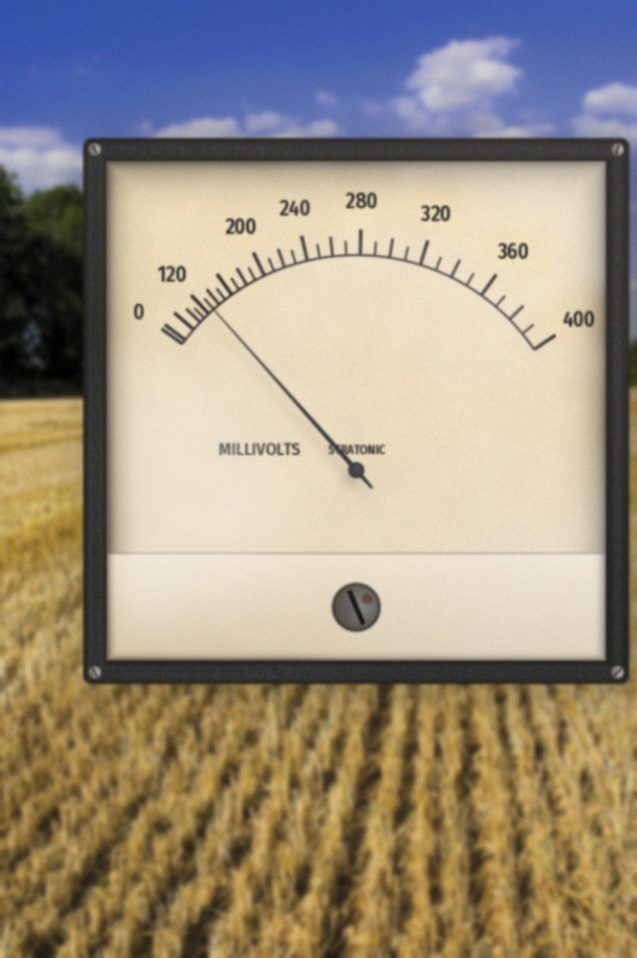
{"value": 130, "unit": "mV"}
